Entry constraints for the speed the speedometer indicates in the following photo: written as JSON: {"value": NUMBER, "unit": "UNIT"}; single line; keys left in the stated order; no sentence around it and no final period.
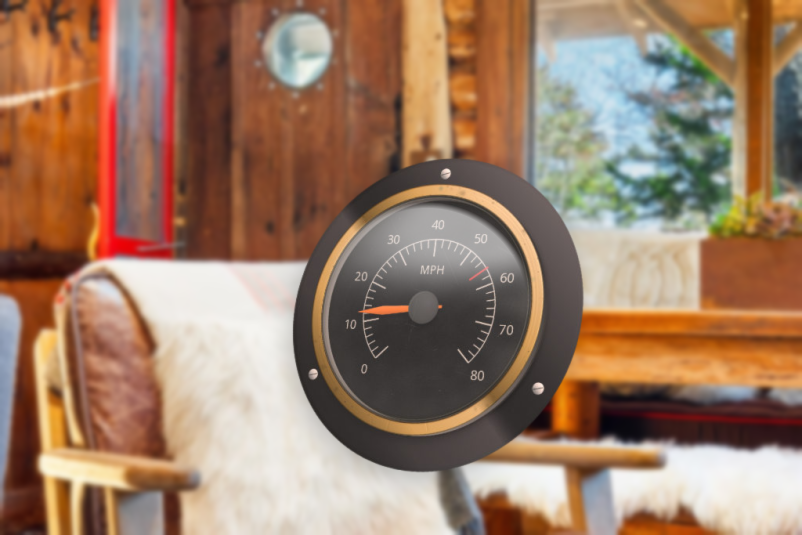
{"value": 12, "unit": "mph"}
